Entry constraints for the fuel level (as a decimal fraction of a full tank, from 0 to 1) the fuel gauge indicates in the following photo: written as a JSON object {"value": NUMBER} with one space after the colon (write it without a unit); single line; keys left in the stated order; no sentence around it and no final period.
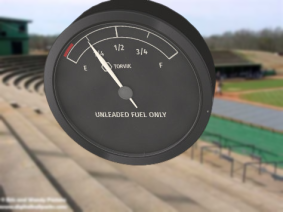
{"value": 0.25}
